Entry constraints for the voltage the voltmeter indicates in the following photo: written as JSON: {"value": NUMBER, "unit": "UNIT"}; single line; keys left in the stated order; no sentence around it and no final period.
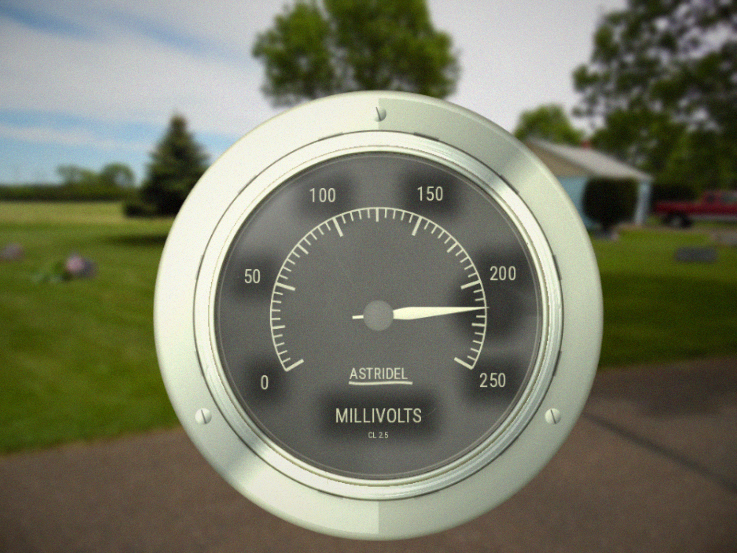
{"value": 215, "unit": "mV"}
